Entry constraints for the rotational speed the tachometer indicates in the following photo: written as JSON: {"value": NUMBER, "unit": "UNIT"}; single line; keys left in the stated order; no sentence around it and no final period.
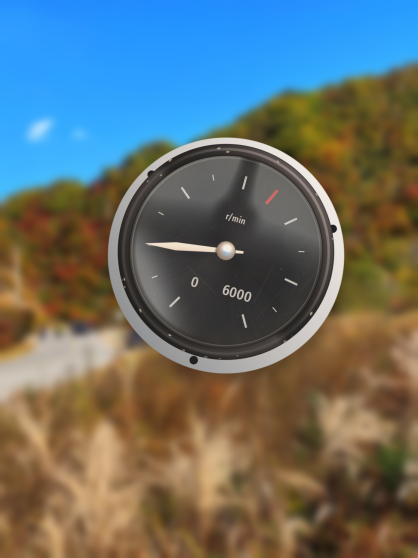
{"value": 1000, "unit": "rpm"}
